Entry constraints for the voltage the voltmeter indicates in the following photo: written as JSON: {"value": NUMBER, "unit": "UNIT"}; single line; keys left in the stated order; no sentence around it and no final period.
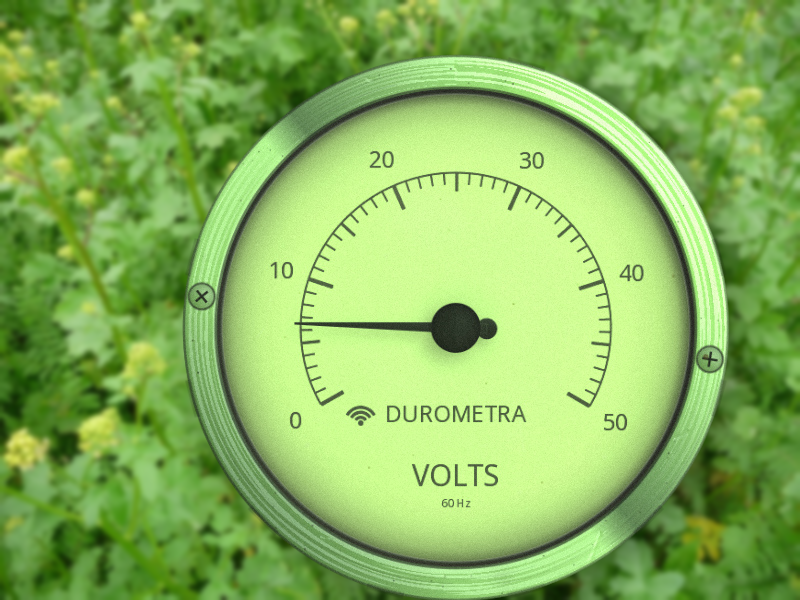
{"value": 6.5, "unit": "V"}
